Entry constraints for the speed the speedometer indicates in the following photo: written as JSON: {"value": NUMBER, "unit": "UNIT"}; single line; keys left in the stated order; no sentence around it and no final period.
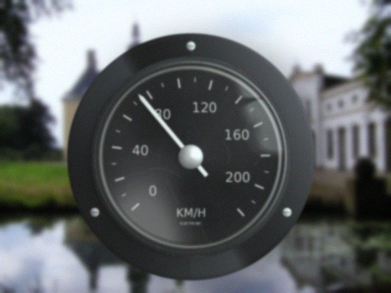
{"value": 75, "unit": "km/h"}
